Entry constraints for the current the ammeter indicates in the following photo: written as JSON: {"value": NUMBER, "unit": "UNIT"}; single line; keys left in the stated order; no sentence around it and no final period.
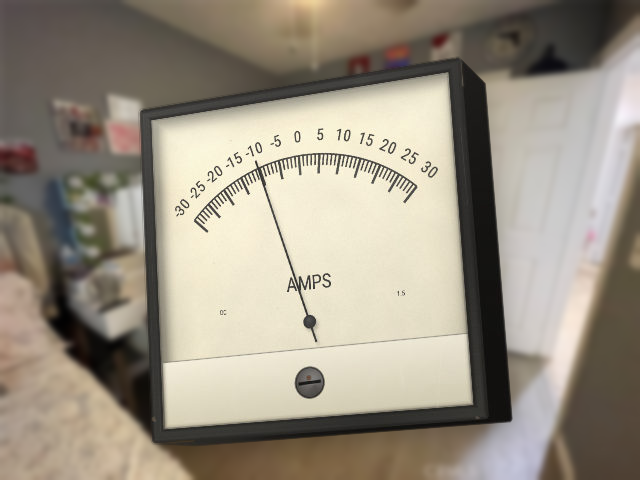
{"value": -10, "unit": "A"}
